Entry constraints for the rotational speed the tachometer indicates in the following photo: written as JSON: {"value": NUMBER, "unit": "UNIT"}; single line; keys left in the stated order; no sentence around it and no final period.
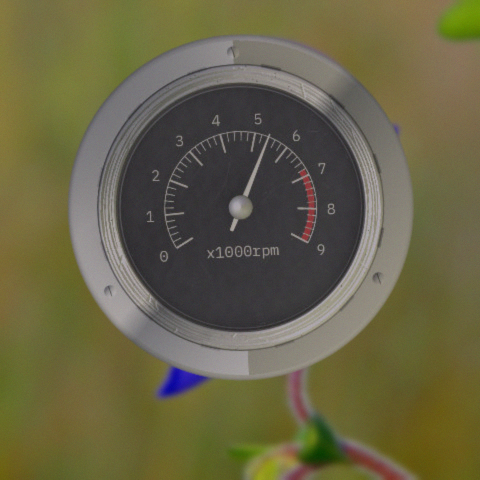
{"value": 5400, "unit": "rpm"}
